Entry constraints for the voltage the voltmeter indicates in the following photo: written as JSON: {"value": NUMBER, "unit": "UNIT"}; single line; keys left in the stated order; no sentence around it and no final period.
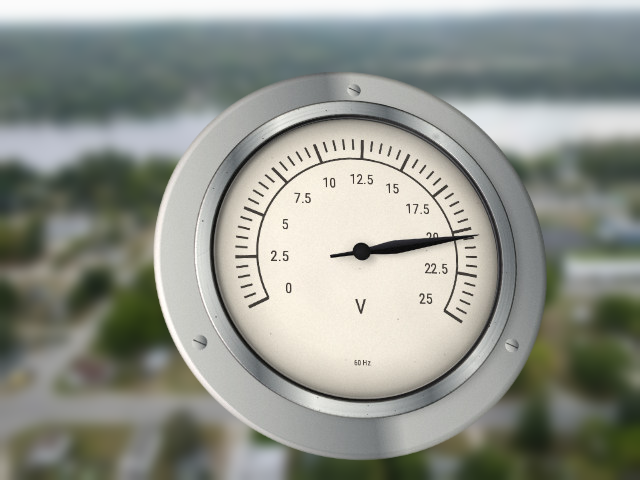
{"value": 20.5, "unit": "V"}
